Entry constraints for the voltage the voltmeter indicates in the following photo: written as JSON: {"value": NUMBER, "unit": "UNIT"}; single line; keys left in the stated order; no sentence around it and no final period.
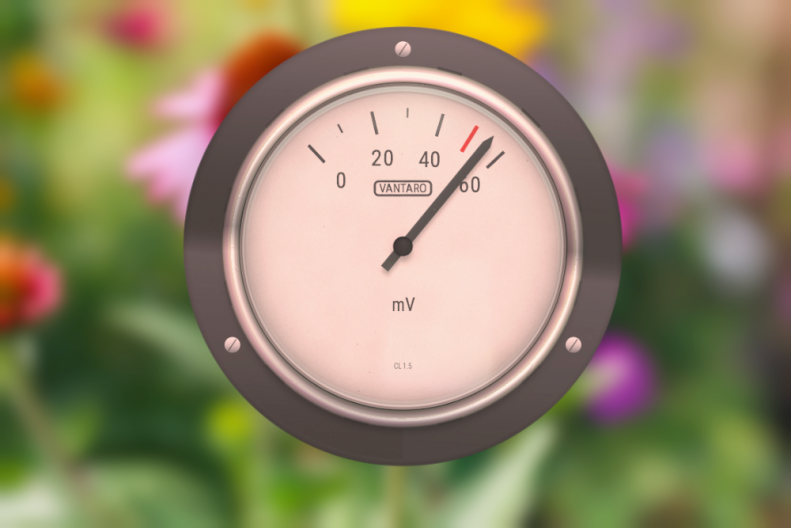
{"value": 55, "unit": "mV"}
